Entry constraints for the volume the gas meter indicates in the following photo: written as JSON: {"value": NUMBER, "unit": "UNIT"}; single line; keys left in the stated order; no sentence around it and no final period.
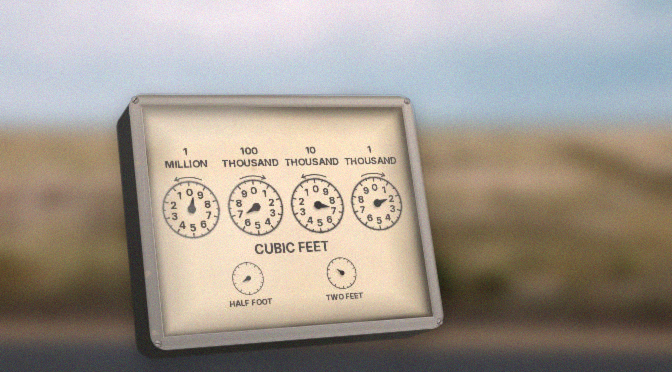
{"value": 967200, "unit": "ft³"}
